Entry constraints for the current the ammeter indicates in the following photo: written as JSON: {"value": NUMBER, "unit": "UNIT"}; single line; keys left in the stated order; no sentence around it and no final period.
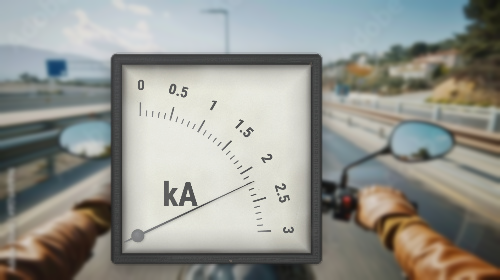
{"value": 2.2, "unit": "kA"}
